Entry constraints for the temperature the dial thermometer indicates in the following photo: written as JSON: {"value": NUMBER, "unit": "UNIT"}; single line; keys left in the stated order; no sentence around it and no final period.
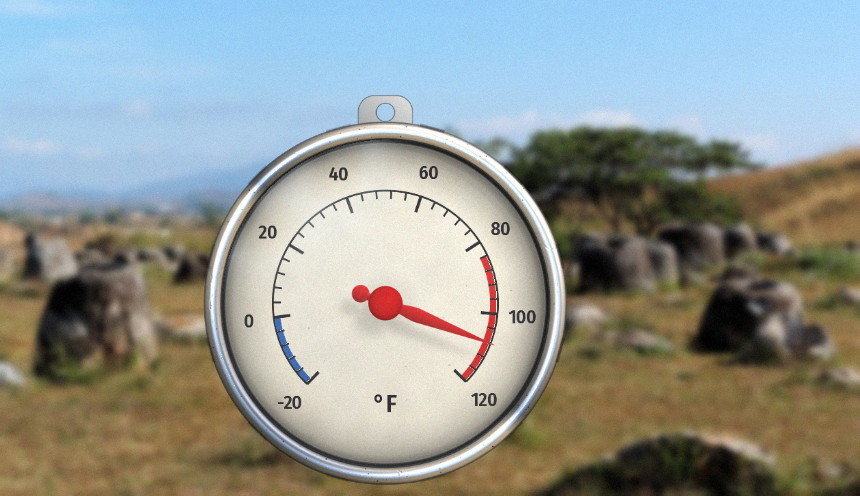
{"value": 108, "unit": "°F"}
